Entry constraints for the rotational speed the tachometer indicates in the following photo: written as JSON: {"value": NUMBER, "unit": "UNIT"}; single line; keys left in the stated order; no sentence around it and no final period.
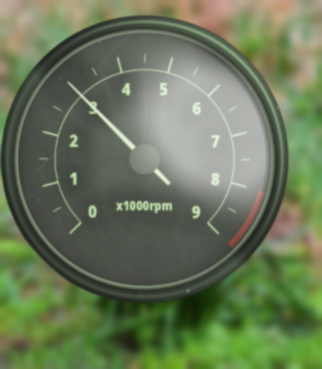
{"value": 3000, "unit": "rpm"}
